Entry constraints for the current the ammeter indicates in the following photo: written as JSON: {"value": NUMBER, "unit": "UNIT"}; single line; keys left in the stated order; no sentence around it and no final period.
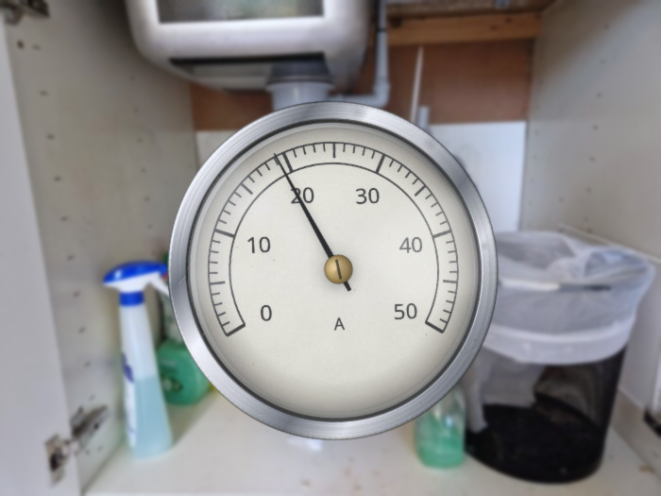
{"value": 19, "unit": "A"}
